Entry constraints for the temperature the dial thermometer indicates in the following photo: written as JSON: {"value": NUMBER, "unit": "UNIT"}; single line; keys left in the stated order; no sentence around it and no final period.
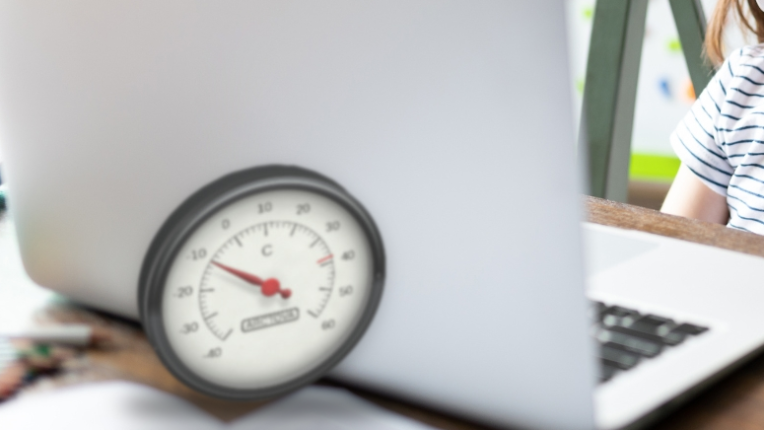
{"value": -10, "unit": "°C"}
